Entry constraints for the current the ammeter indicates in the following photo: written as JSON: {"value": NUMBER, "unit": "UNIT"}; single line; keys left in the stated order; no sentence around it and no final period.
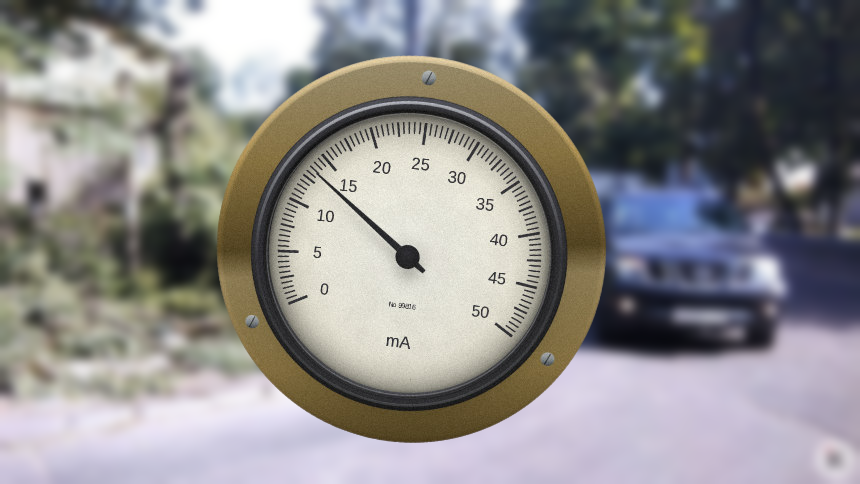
{"value": 13.5, "unit": "mA"}
